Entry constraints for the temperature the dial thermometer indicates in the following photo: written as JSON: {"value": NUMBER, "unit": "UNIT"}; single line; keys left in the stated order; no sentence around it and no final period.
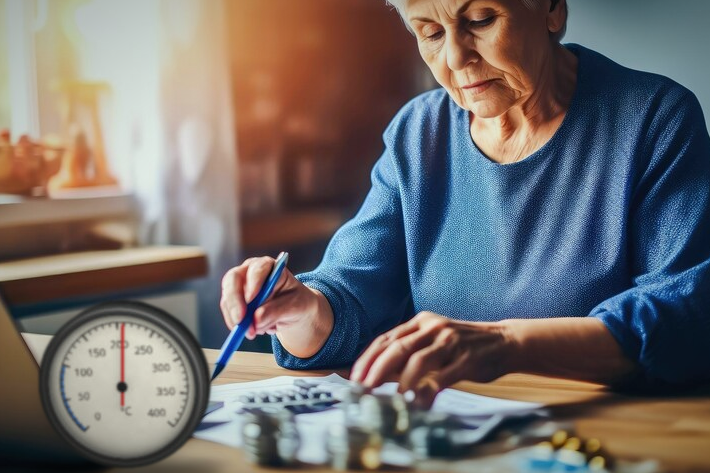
{"value": 210, "unit": "°C"}
